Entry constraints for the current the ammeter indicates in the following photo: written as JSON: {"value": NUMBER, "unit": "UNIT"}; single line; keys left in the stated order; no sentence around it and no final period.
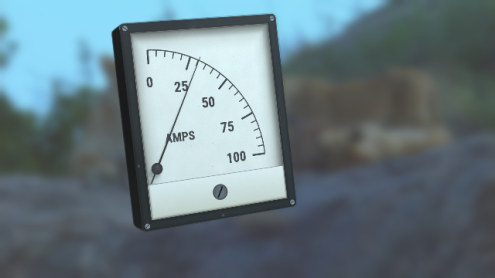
{"value": 30, "unit": "A"}
